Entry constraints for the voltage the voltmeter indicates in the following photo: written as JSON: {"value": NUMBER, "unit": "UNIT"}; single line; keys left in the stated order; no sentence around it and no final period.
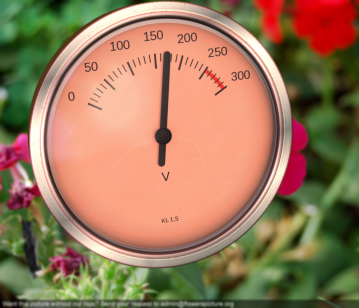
{"value": 170, "unit": "V"}
